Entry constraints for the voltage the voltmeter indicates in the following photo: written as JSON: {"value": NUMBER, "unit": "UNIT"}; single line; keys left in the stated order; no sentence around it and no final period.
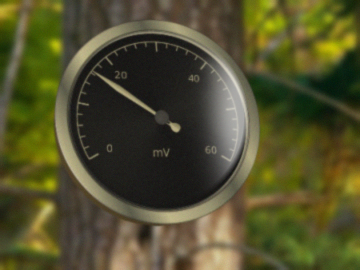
{"value": 16, "unit": "mV"}
